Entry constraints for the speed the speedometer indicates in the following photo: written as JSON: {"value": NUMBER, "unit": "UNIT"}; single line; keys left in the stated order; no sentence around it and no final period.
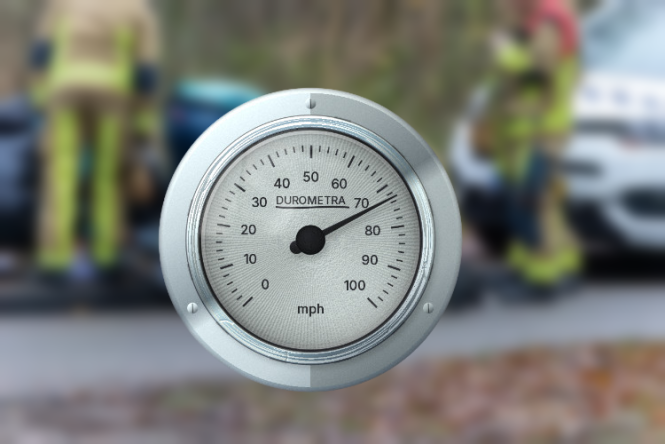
{"value": 73, "unit": "mph"}
